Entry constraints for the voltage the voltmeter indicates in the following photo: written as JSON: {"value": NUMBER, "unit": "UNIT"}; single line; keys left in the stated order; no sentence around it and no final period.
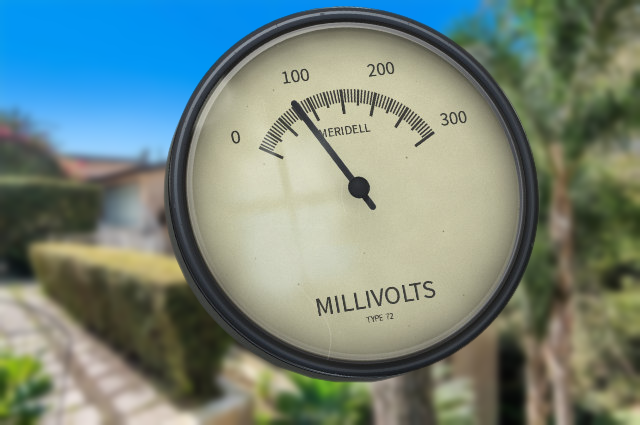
{"value": 75, "unit": "mV"}
